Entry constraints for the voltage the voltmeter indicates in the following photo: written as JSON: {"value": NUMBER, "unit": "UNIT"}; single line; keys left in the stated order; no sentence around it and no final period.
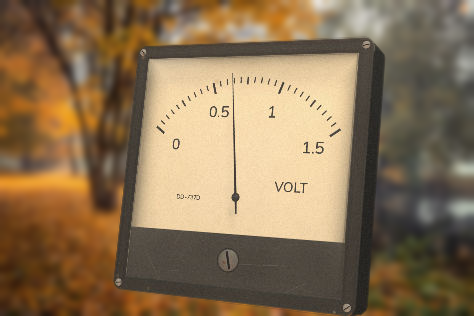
{"value": 0.65, "unit": "V"}
